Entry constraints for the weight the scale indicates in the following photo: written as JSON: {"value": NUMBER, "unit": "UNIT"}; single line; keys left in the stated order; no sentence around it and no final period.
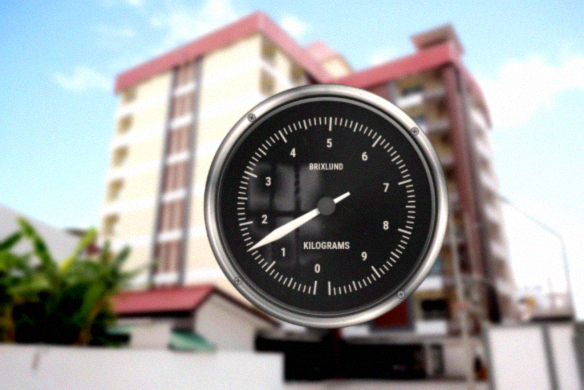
{"value": 1.5, "unit": "kg"}
